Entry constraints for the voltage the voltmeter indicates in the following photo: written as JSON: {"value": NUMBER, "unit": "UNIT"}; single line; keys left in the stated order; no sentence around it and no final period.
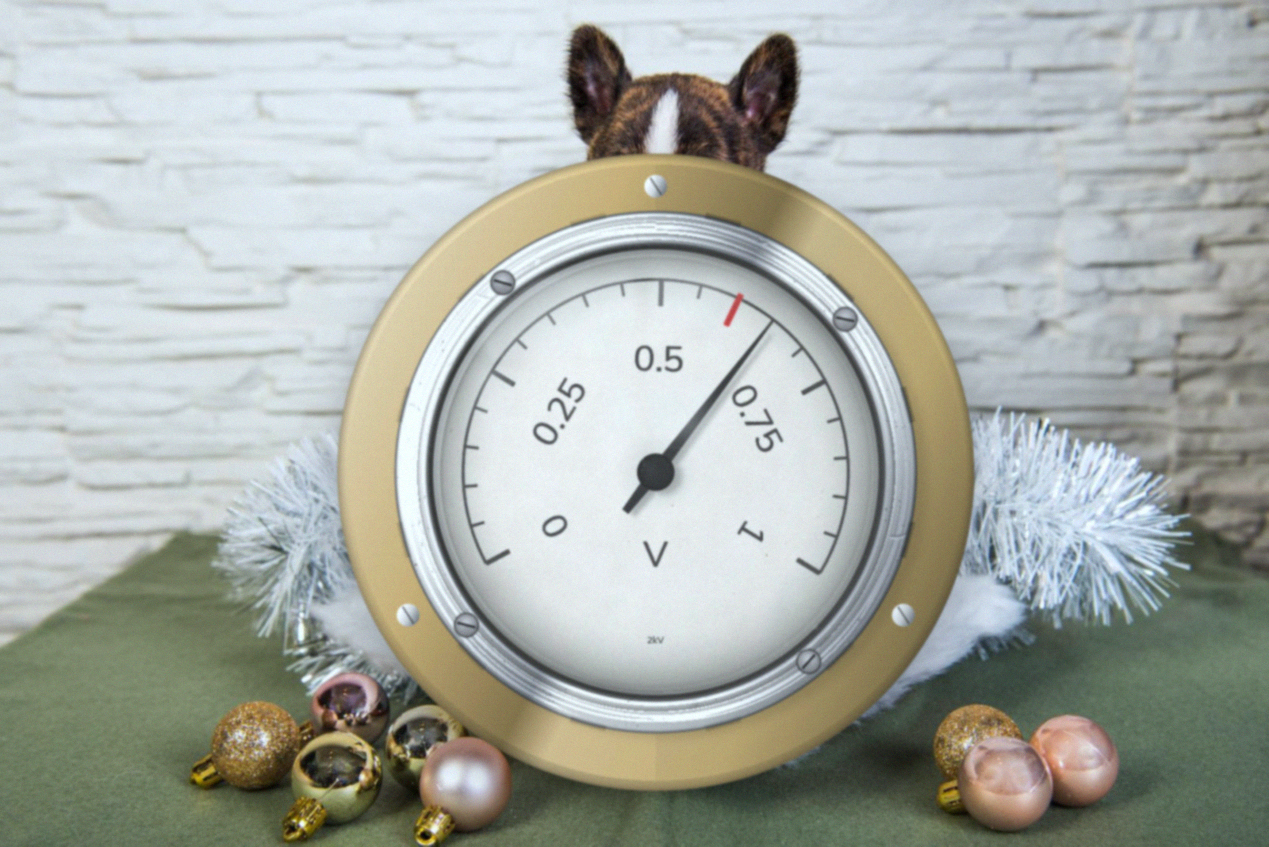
{"value": 0.65, "unit": "V"}
